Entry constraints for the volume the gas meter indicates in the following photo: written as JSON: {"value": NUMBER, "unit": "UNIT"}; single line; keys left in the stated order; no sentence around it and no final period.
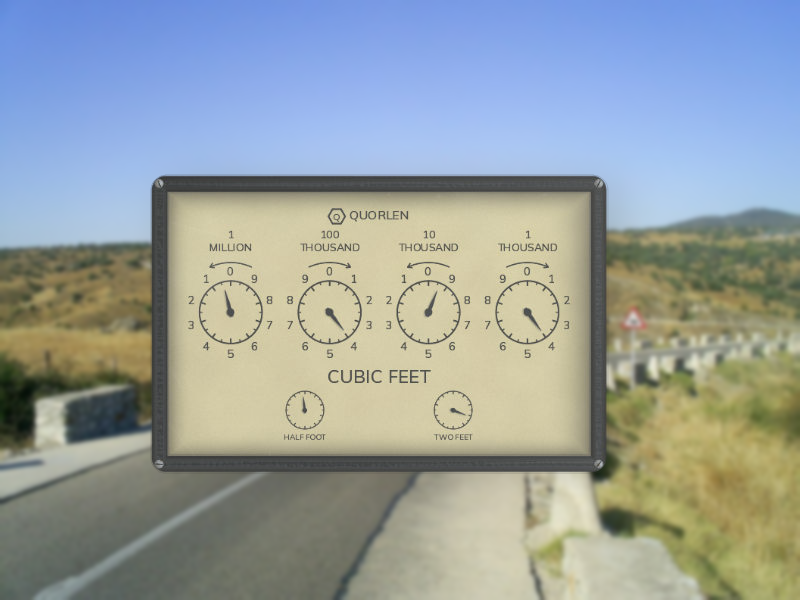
{"value": 39400, "unit": "ft³"}
